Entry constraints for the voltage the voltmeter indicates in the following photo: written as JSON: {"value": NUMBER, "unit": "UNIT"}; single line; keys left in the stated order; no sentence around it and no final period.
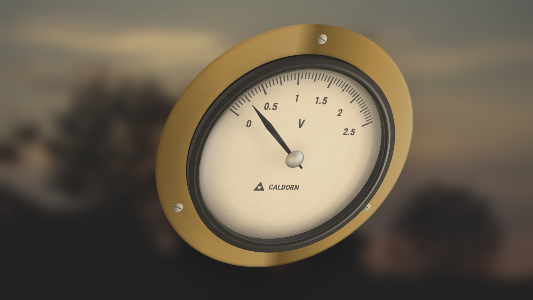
{"value": 0.25, "unit": "V"}
